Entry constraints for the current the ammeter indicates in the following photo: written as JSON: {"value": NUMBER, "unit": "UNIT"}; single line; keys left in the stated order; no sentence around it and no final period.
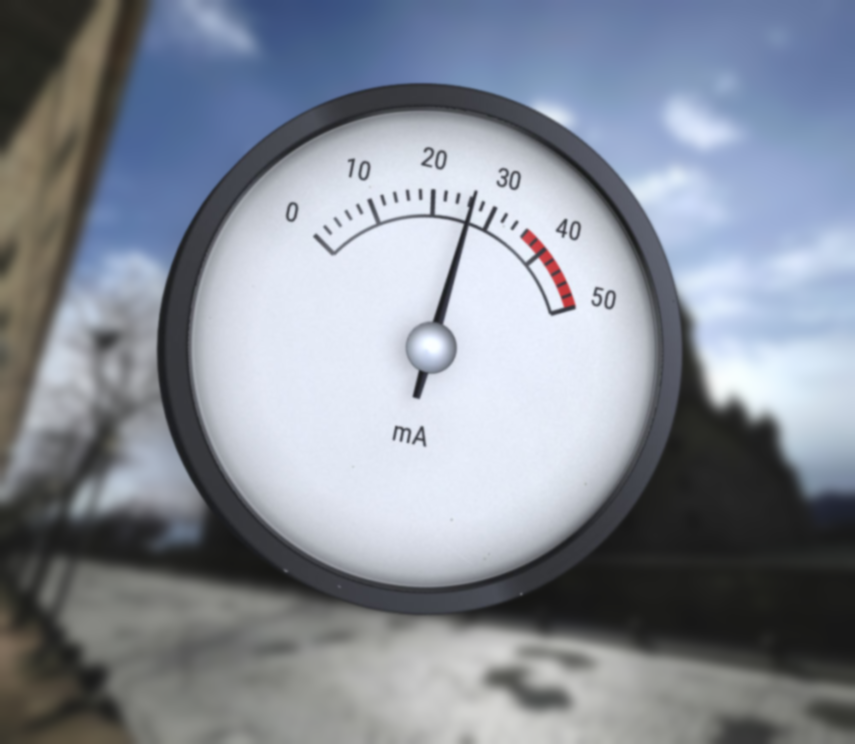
{"value": 26, "unit": "mA"}
